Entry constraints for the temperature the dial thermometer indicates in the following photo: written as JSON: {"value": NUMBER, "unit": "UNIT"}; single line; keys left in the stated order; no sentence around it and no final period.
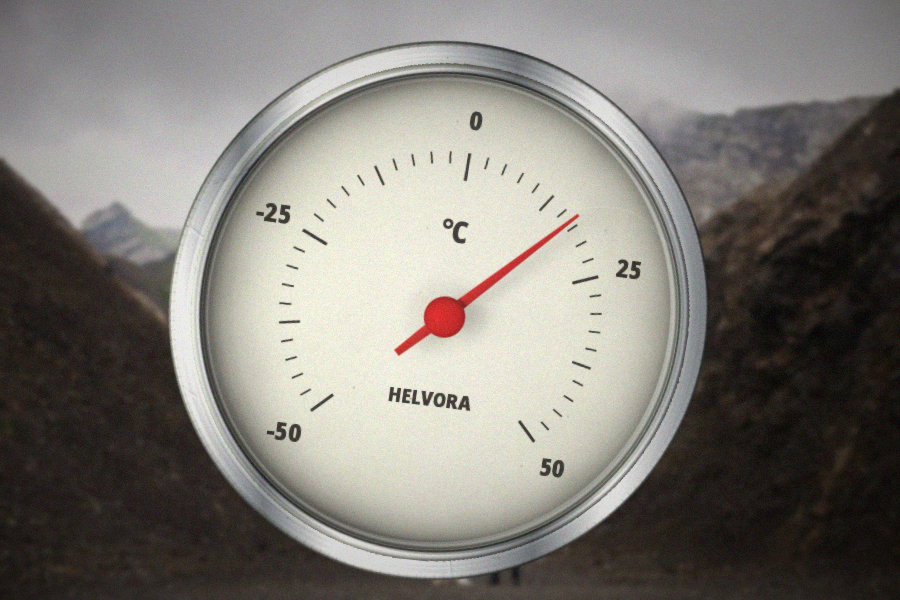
{"value": 16.25, "unit": "°C"}
